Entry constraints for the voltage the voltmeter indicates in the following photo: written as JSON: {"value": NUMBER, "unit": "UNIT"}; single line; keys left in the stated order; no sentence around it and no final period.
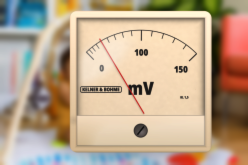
{"value": 50, "unit": "mV"}
